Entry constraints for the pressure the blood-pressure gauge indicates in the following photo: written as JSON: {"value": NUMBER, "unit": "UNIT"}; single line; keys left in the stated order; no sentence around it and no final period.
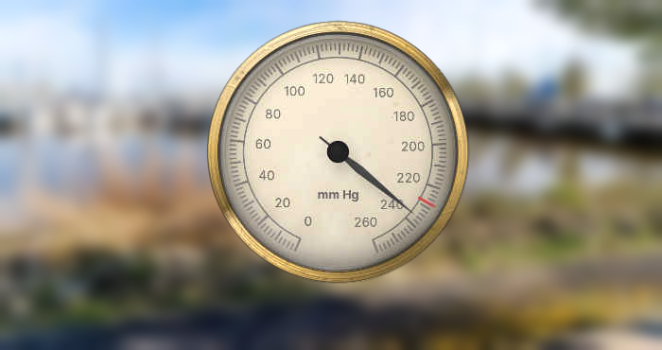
{"value": 236, "unit": "mmHg"}
